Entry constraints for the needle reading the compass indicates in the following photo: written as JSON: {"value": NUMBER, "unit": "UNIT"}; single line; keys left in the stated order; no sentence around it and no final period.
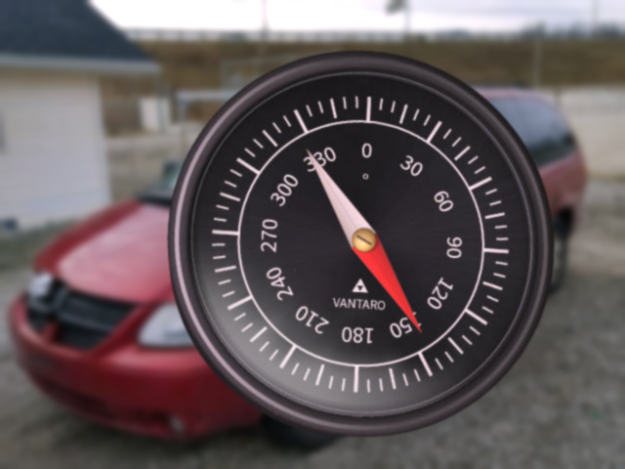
{"value": 145, "unit": "°"}
